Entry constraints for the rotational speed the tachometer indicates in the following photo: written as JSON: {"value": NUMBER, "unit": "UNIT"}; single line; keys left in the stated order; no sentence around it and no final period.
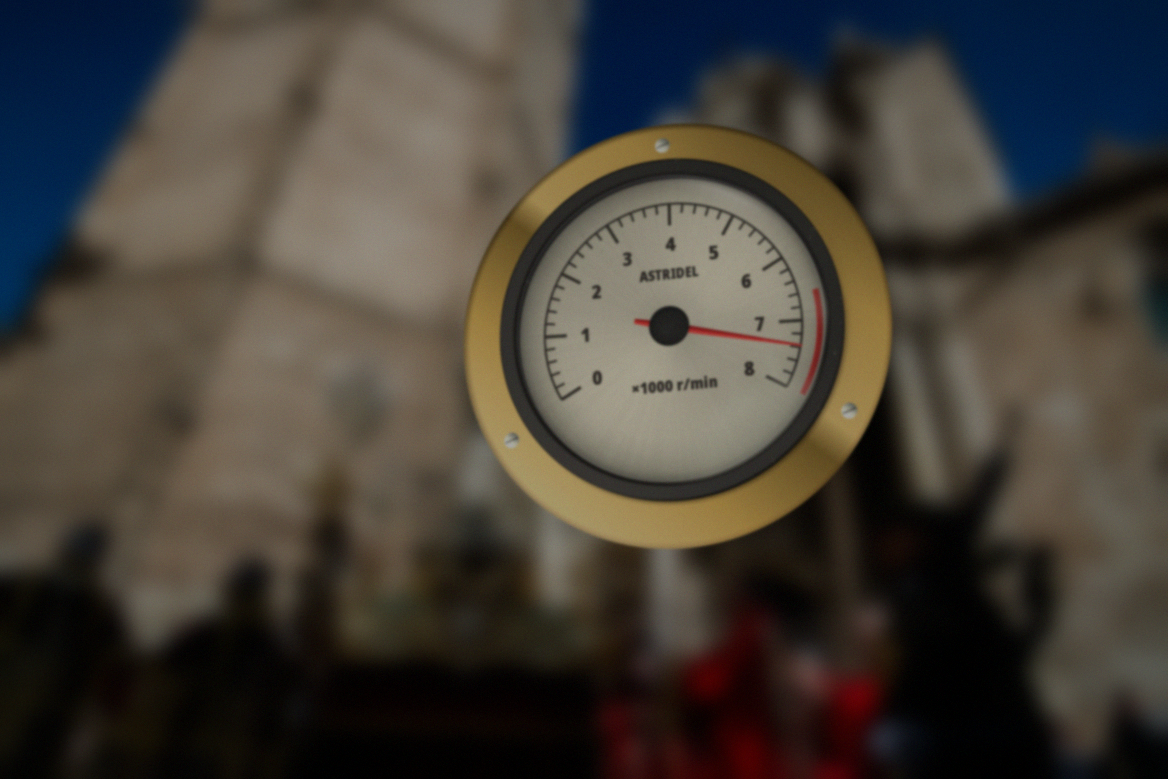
{"value": 7400, "unit": "rpm"}
